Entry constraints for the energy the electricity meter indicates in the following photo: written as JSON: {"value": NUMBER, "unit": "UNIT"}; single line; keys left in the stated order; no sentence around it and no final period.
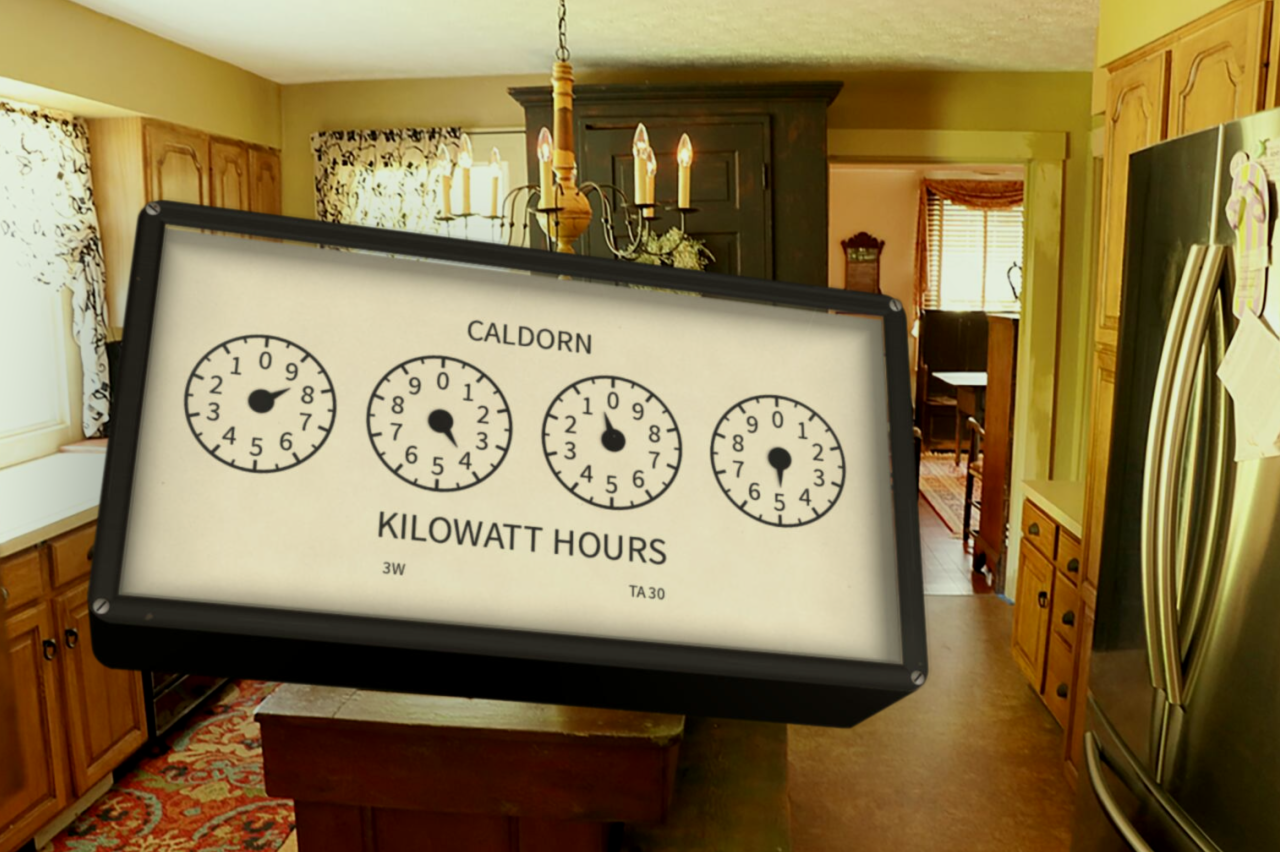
{"value": 8405, "unit": "kWh"}
